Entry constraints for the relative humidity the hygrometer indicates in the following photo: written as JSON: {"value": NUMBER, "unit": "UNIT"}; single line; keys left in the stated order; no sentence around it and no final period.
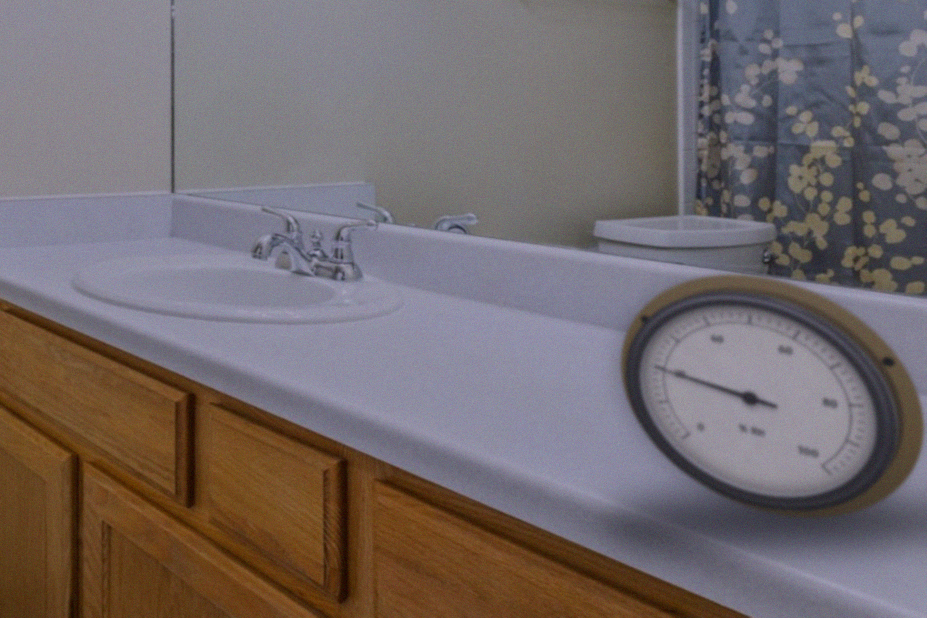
{"value": 20, "unit": "%"}
